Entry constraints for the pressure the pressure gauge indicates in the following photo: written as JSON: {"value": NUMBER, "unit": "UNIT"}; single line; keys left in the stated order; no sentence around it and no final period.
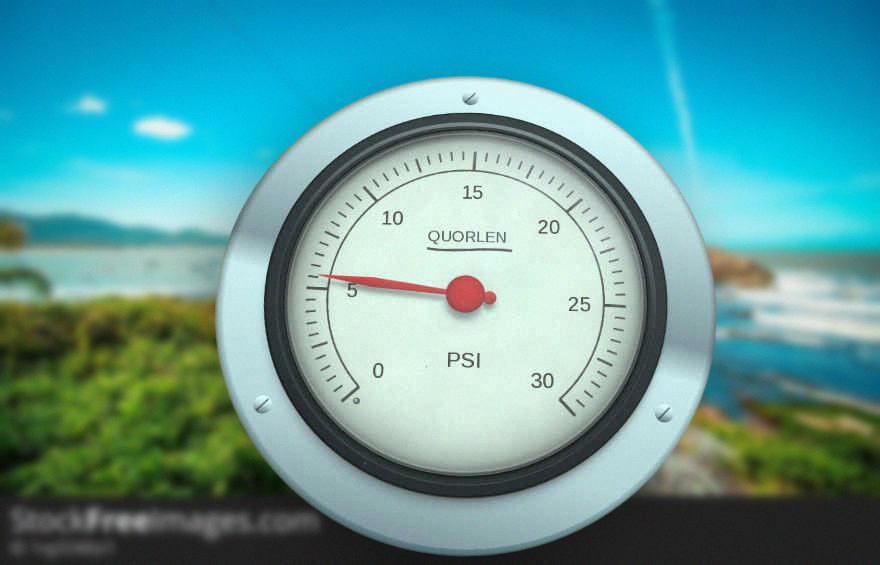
{"value": 5.5, "unit": "psi"}
